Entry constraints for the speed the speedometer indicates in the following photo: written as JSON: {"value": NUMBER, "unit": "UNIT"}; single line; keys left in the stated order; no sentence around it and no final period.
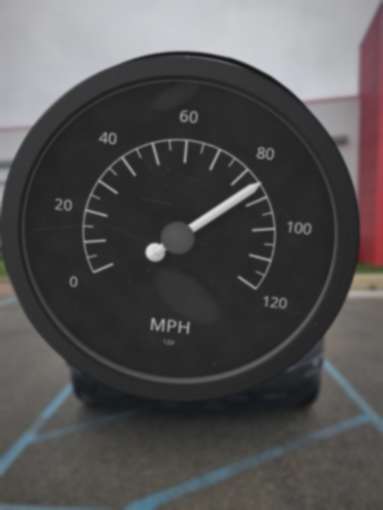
{"value": 85, "unit": "mph"}
